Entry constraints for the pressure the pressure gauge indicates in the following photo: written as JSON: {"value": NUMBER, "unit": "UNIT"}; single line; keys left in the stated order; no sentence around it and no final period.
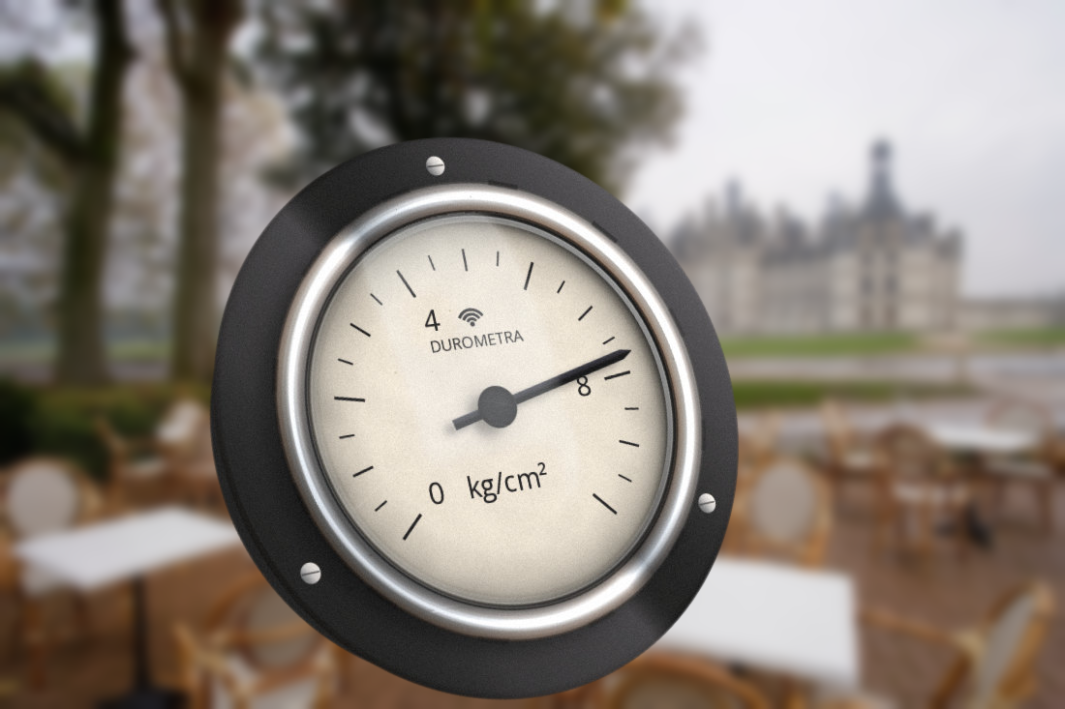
{"value": 7.75, "unit": "kg/cm²"}
